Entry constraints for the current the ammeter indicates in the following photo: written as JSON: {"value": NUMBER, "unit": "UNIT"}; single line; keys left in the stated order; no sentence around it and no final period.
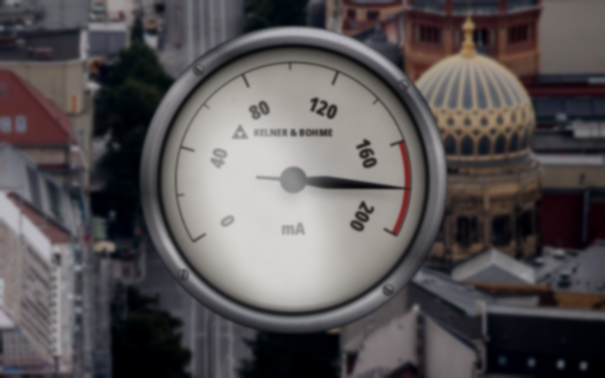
{"value": 180, "unit": "mA"}
